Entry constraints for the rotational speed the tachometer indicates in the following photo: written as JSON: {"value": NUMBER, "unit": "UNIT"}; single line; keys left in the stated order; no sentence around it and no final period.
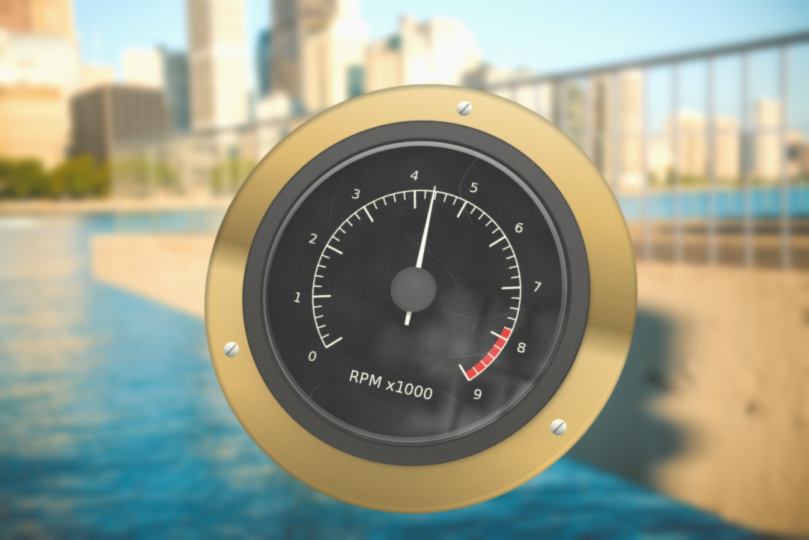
{"value": 4400, "unit": "rpm"}
